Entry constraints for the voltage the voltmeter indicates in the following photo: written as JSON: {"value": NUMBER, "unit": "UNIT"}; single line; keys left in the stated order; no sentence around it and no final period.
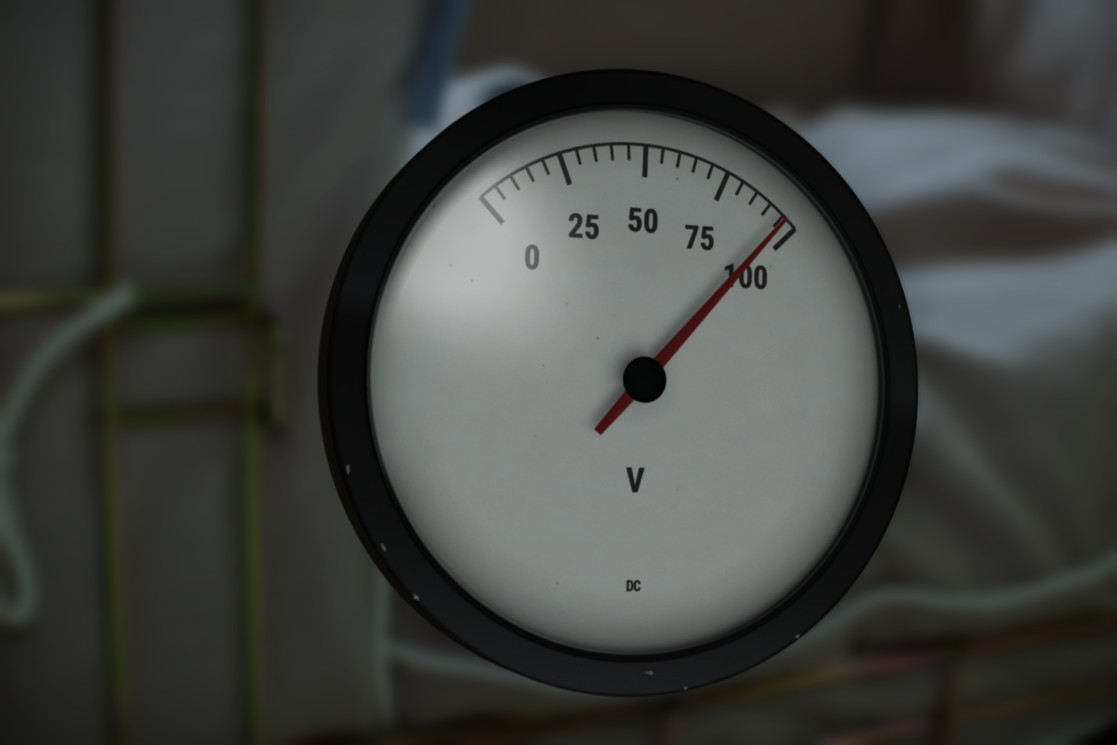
{"value": 95, "unit": "V"}
